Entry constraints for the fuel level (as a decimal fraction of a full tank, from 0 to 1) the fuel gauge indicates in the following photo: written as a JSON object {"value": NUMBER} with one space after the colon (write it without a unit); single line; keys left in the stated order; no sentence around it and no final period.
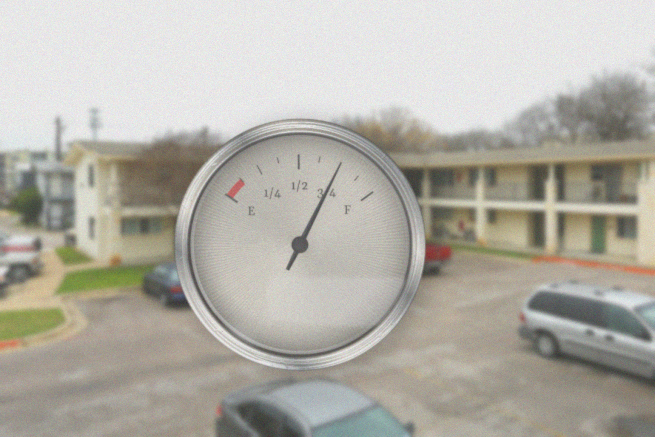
{"value": 0.75}
